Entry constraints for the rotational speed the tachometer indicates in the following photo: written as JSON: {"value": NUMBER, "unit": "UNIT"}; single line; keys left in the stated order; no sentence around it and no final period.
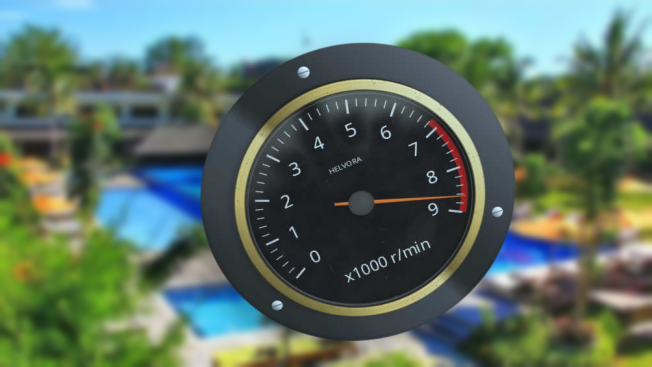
{"value": 8600, "unit": "rpm"}
